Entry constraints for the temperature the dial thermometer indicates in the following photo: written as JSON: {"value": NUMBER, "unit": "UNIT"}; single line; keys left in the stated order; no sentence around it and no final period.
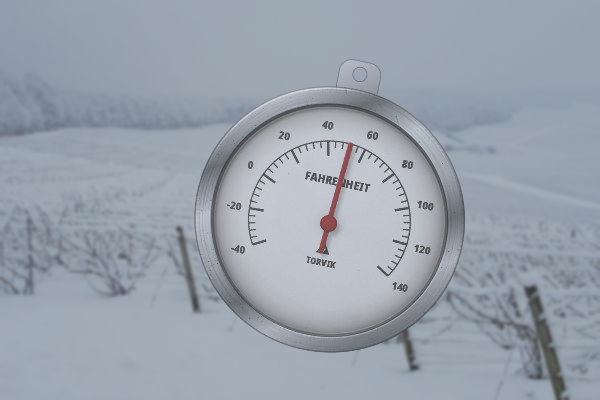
{"value": 52, "unit": "°F"}
